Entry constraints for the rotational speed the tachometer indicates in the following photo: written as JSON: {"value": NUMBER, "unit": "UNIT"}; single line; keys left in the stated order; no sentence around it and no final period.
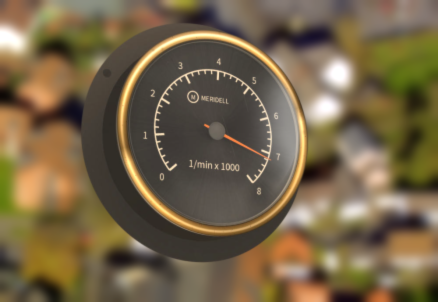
{"value": 7200, "unit": "rpm"}
